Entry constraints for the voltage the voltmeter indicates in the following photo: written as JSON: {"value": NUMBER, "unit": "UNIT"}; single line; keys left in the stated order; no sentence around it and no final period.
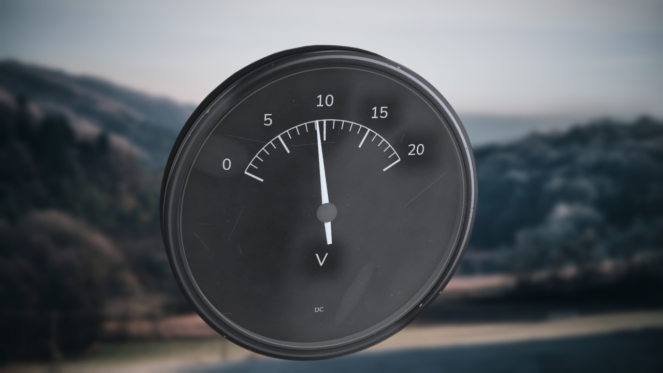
{"value": 9, "unit": "V"}
